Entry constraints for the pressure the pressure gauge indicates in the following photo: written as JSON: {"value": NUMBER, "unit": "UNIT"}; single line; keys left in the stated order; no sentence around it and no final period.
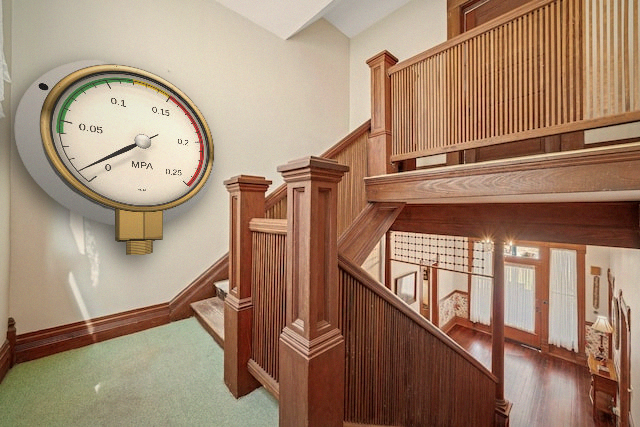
{"value": 0.01, "unit": "MPa"}
